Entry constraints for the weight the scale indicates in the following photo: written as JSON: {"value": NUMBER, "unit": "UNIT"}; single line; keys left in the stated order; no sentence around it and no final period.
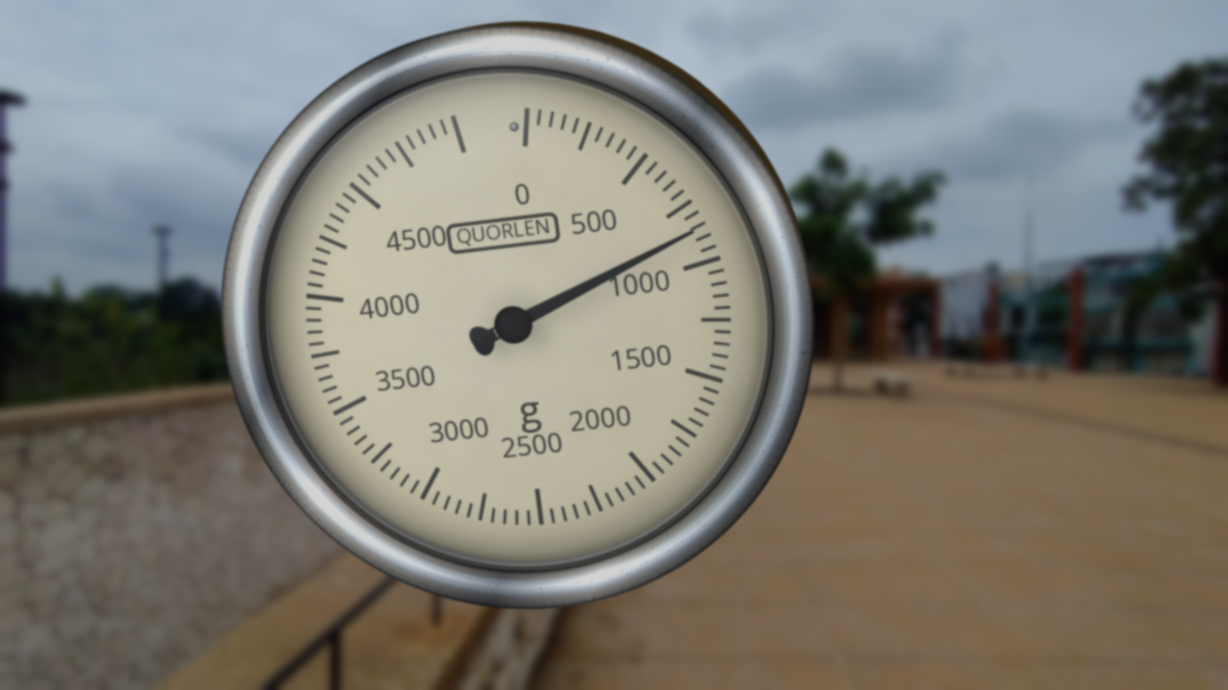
{"value": 850, "unit": "g"}
